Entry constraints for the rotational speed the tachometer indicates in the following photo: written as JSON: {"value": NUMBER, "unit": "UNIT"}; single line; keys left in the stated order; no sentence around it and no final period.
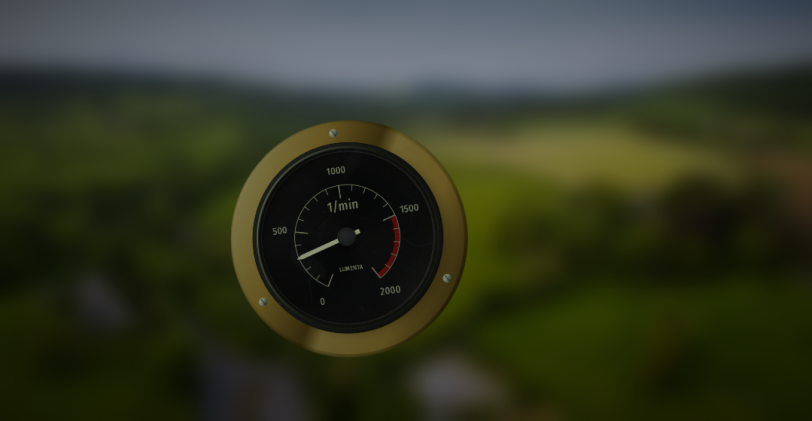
{"value": 300, "unit": "rpm"}
